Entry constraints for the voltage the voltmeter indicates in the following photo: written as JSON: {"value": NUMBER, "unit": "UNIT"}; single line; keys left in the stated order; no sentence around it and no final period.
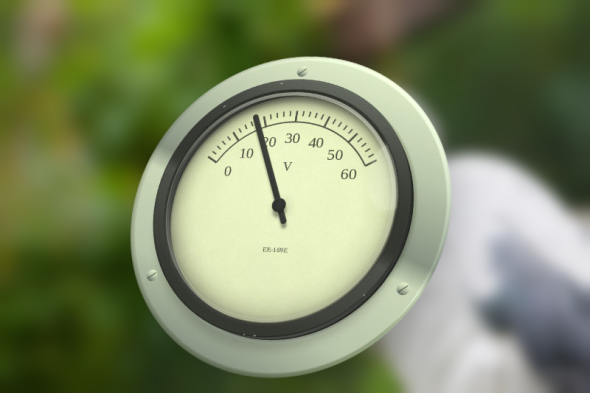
{"value": 18, "unit": "V"}
